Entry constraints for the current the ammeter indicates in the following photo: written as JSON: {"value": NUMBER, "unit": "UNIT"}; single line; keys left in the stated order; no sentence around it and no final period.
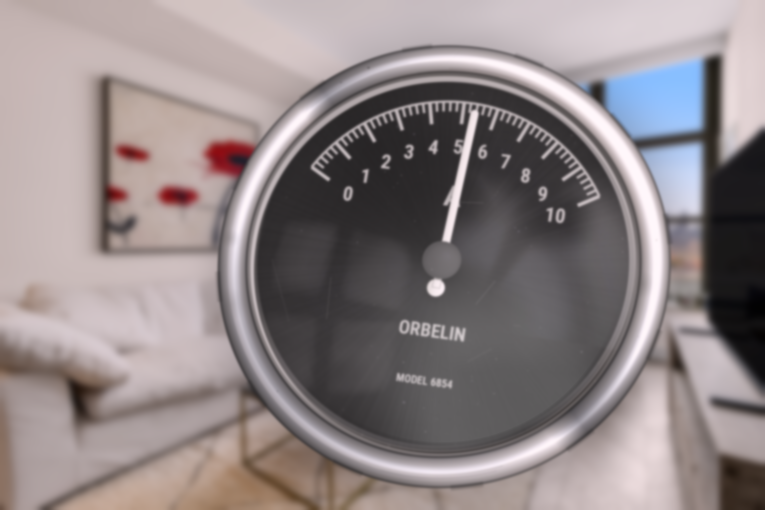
{"value": 5.4, "unit": "A"}
